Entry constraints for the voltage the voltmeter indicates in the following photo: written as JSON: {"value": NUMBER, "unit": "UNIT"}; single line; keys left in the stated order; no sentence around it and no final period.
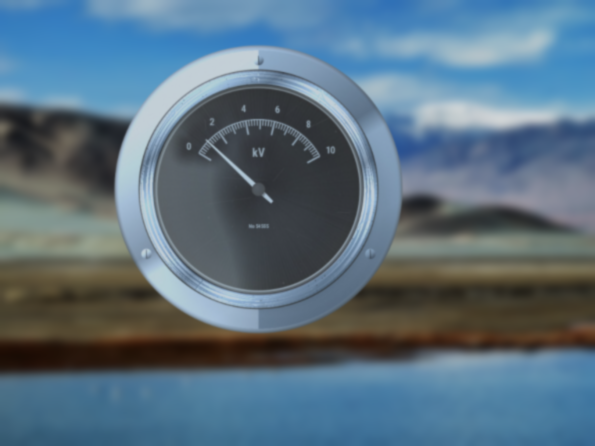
{"value": 1, "unit": "kV"}
